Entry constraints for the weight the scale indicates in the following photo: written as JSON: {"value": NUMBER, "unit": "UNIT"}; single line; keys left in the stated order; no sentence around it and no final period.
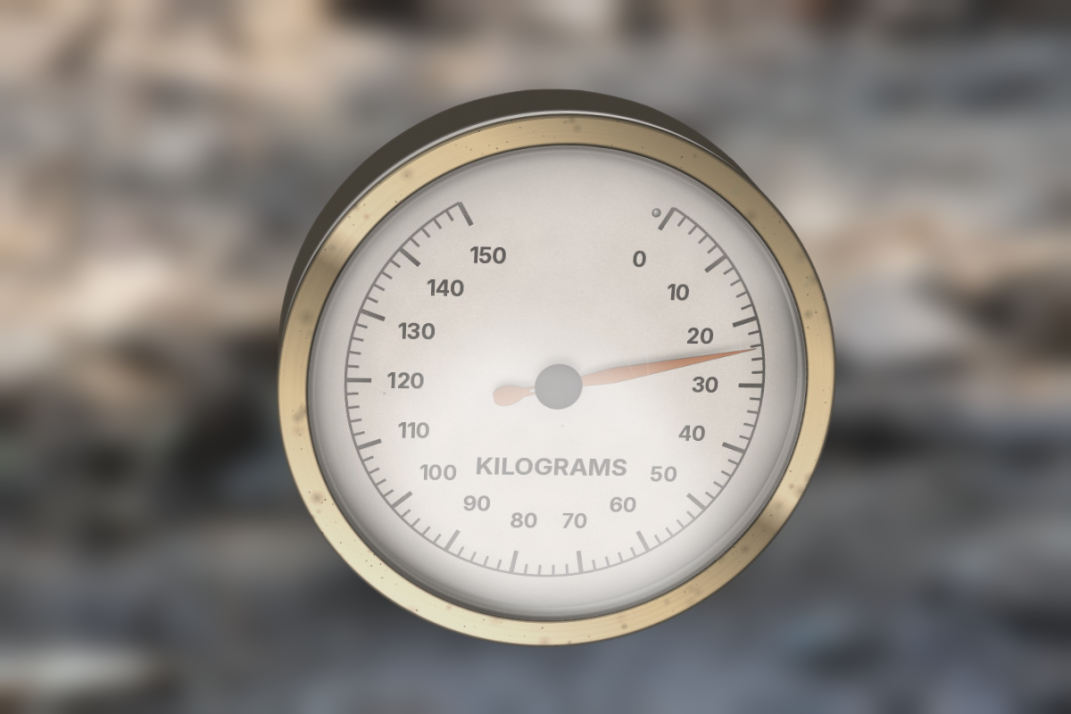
{"value": 24, "unit": "kg"}
